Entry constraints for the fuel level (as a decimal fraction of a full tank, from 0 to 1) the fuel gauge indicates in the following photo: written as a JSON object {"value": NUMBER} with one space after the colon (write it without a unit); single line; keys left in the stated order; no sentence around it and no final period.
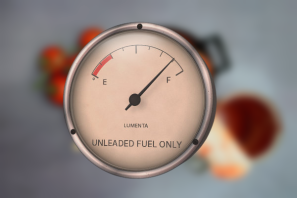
{"value": 0.875}
